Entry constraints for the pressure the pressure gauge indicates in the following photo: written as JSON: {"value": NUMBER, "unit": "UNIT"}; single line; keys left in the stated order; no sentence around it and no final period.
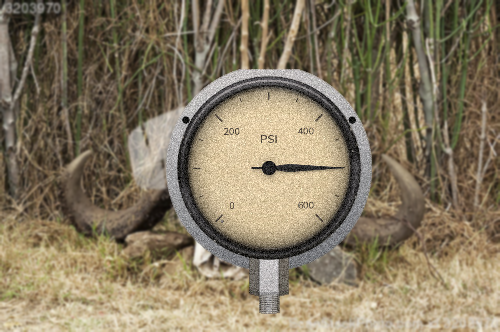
{"value": 500, "unit": "psi"}
